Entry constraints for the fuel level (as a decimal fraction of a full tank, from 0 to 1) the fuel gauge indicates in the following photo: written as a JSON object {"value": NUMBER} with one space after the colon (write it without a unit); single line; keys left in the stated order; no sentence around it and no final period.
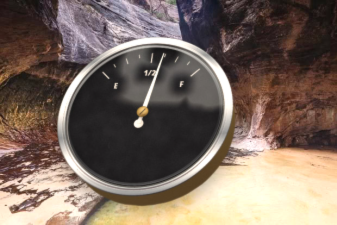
{"value": 0.625}
